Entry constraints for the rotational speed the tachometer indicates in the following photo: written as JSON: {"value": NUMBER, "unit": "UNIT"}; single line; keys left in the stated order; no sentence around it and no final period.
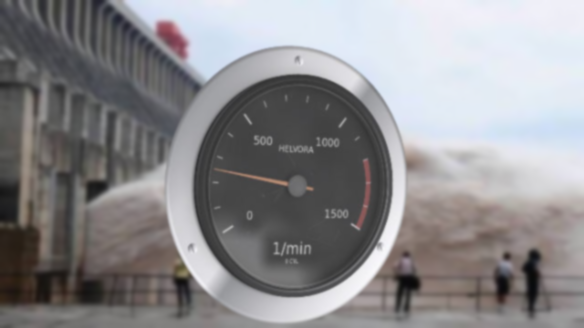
{"value": 250, "unit": "rpm"}
